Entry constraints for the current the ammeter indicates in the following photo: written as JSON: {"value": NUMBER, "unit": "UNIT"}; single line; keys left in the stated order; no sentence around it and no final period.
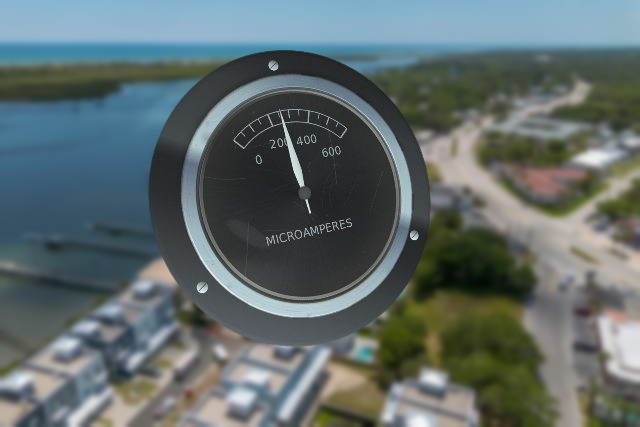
{"value": 250, "unit": "µA"}
